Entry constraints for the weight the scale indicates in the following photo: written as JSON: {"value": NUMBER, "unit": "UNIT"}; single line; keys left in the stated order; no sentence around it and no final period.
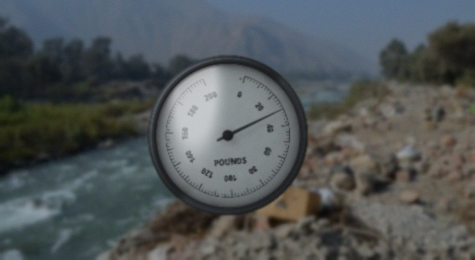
{"value": 30, "unit": "lb"}
